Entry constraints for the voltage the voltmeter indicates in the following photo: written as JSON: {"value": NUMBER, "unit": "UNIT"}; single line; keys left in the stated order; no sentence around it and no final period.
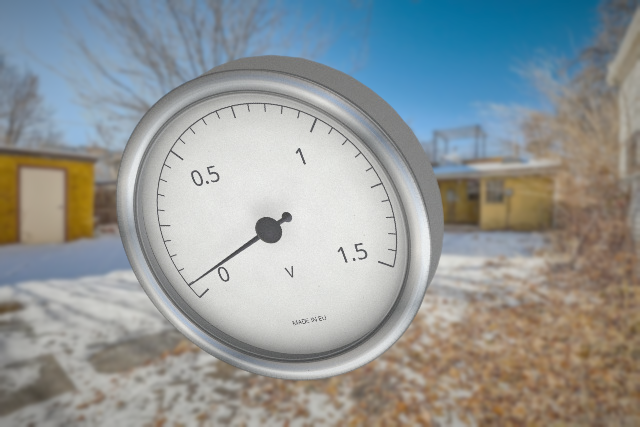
{"value": 0.05, "unit": "V"}
